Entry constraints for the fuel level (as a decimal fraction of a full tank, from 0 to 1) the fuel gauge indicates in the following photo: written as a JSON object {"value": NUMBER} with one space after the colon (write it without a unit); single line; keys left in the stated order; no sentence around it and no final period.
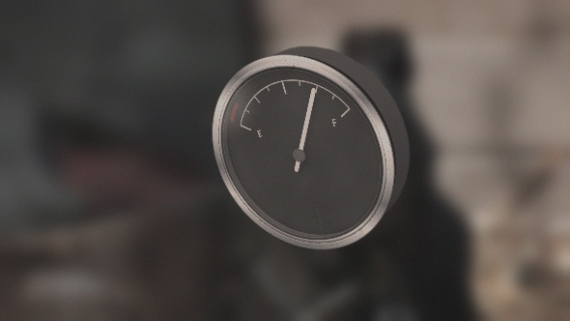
{"value": 0.75}
